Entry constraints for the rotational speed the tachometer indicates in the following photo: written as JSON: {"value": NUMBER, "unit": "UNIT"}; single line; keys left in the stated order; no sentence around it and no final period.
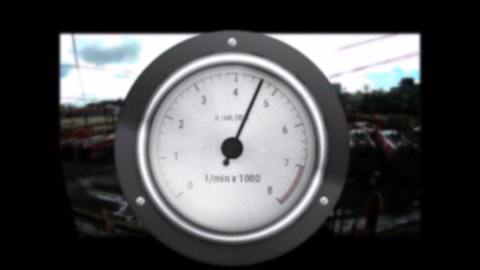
{"value": 4600, "unit": "rpm"}
